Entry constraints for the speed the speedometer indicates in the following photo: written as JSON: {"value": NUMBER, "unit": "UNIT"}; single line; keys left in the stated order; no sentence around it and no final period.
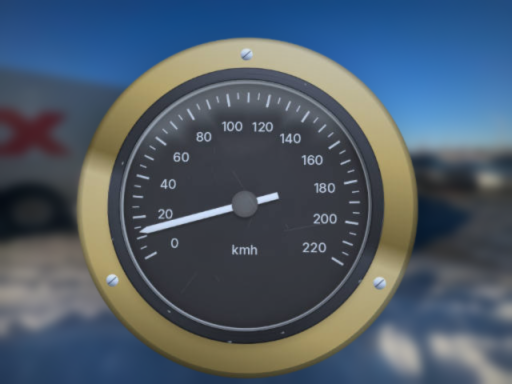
{"value": 12.5, "unit": "km/h"}
